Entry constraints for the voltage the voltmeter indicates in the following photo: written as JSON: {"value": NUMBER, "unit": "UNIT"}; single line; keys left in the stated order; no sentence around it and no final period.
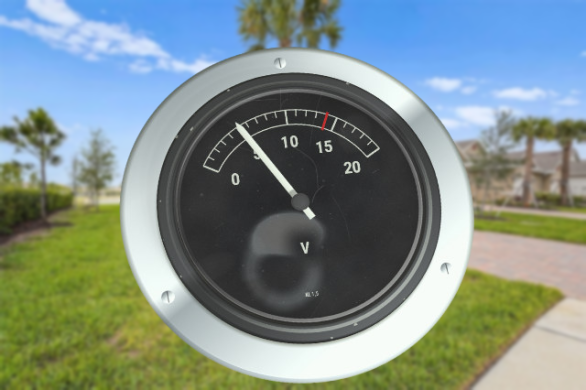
{"value": 5, "unit": "V"}
